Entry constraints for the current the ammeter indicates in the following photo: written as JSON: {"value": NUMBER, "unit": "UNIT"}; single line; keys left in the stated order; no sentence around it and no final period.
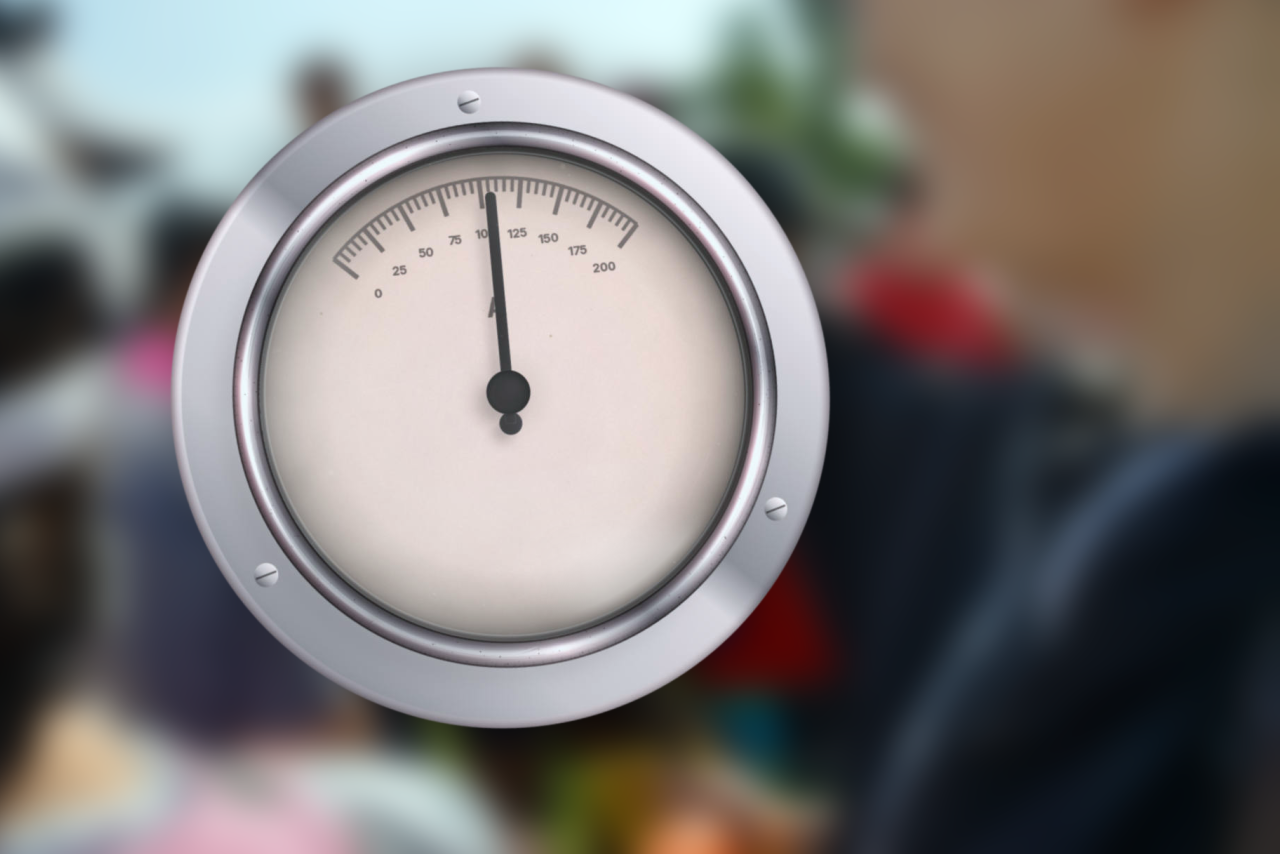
{"value": 105, "unit": "A"}
